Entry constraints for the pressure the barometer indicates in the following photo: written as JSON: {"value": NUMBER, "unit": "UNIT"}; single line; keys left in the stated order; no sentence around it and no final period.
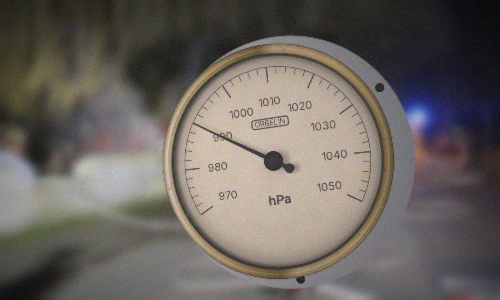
{"value": 990, "unit": "hPa"}
